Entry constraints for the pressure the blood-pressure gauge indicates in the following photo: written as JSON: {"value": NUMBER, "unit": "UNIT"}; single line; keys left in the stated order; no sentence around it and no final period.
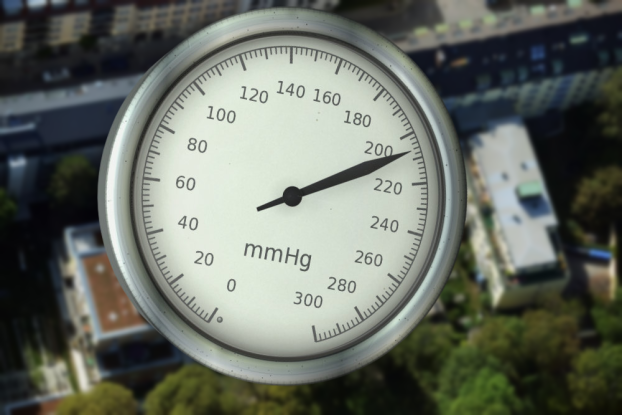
{"value": 206, "unit": "mmHg"}
